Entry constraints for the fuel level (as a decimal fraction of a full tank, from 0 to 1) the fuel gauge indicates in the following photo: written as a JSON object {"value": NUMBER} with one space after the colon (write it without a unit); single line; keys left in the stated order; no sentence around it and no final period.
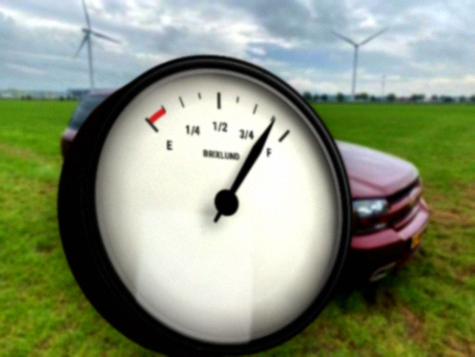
{"value": 0.875}
